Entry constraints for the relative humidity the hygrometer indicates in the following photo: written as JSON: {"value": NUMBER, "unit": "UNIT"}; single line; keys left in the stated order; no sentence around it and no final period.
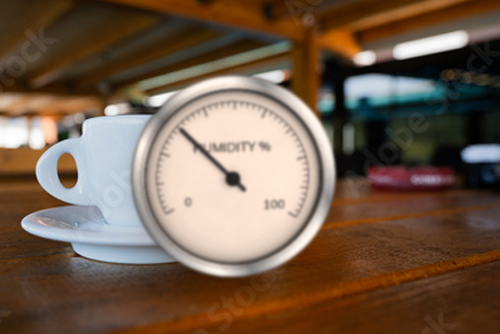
{"value": 30, "unit": "%"}
